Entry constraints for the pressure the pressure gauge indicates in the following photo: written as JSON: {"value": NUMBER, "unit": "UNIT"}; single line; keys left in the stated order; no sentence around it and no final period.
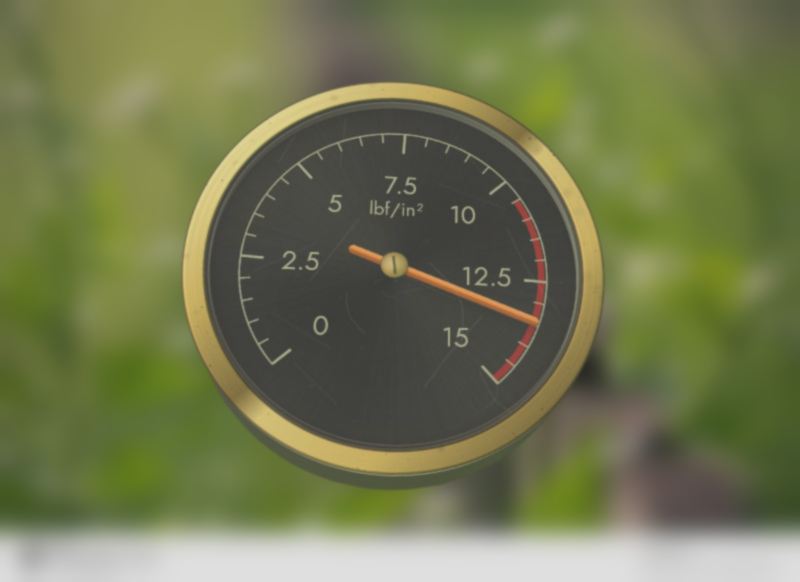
{"value": 13.5, "unit": "psi"}
